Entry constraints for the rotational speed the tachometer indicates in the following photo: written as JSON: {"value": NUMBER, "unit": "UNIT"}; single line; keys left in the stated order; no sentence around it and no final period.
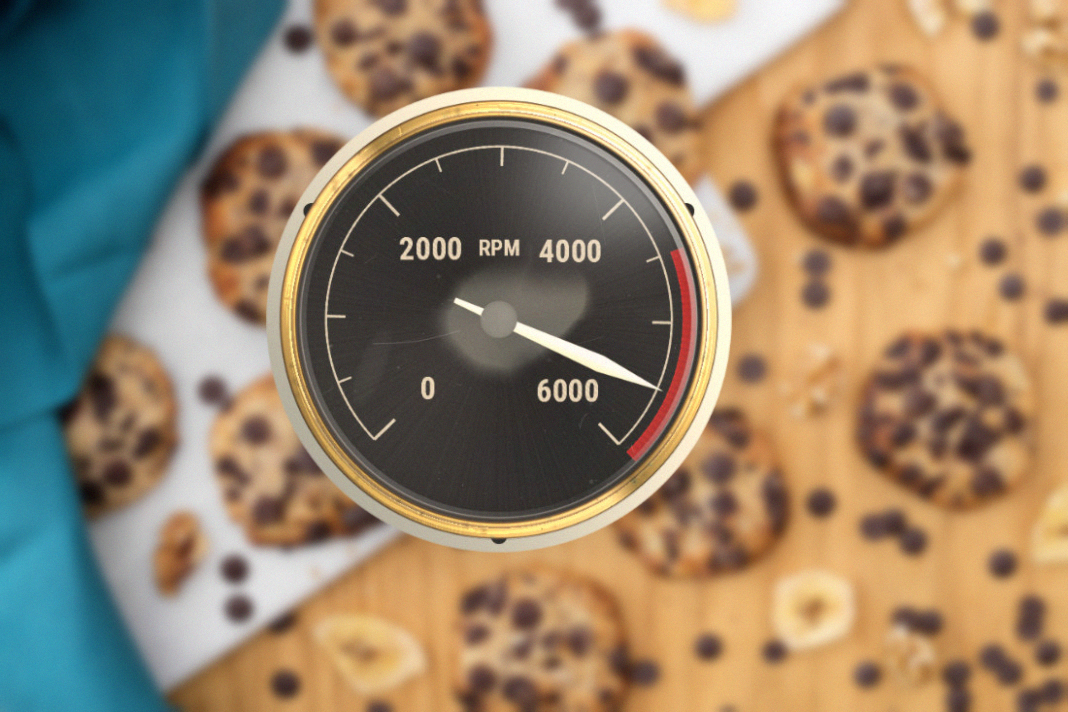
{"value": 5500, "unit": "rpm"}
